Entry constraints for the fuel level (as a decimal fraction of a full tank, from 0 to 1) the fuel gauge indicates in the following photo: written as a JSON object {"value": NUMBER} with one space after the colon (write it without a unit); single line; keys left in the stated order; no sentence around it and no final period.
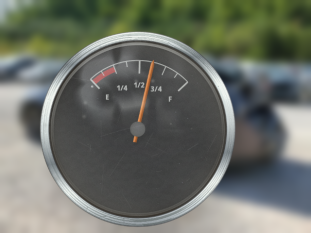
{"value": 0.625}
